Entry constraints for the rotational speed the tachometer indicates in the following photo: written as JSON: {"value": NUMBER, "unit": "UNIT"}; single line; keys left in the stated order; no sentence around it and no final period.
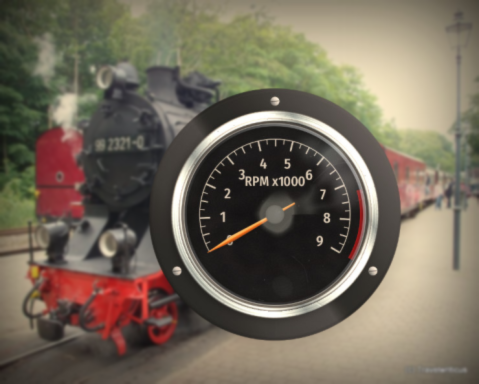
{"value": 0, "unit": "rpm"}
